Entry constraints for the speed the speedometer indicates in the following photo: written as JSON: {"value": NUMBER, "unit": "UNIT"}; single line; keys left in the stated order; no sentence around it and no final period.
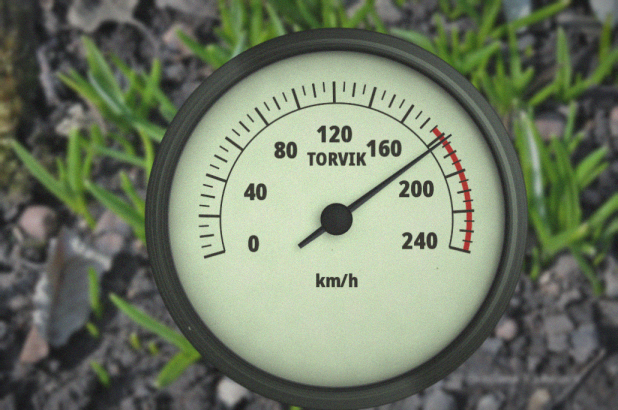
{"value": 182.5, "unit": "km/h"}
